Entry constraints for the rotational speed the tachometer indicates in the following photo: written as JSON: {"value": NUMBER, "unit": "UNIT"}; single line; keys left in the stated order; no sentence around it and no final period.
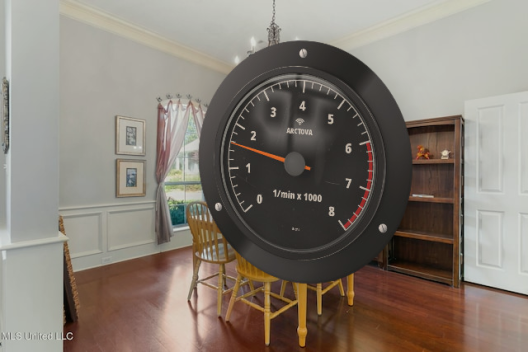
{"value": 1600, "unit": "rpm"}
